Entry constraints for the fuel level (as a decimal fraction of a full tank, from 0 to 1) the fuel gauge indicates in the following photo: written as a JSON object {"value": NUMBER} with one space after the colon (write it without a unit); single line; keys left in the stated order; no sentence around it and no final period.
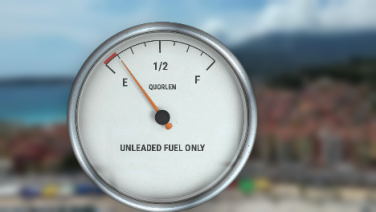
{"value": 0.125}
